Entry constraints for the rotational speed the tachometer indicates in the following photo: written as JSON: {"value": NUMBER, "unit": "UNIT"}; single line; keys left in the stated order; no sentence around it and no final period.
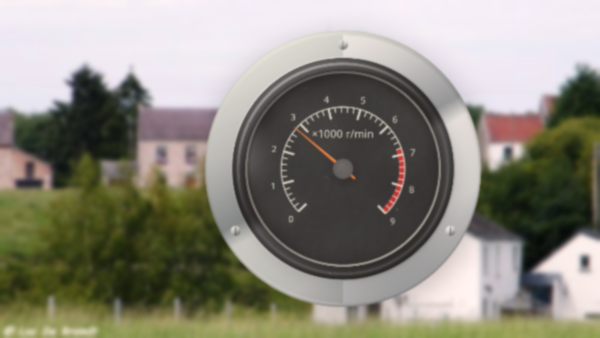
{"value": 2800, "unit": "rpm"}
